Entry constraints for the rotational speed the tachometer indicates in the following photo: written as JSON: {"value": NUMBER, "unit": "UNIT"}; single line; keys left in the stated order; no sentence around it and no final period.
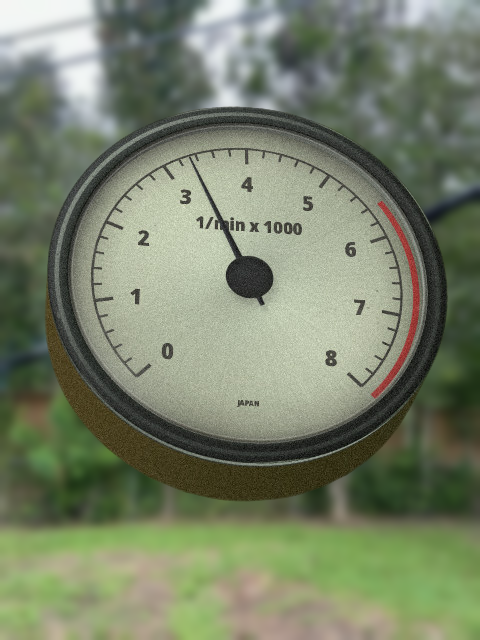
{"value": 3300, "unit": "rpm"}
